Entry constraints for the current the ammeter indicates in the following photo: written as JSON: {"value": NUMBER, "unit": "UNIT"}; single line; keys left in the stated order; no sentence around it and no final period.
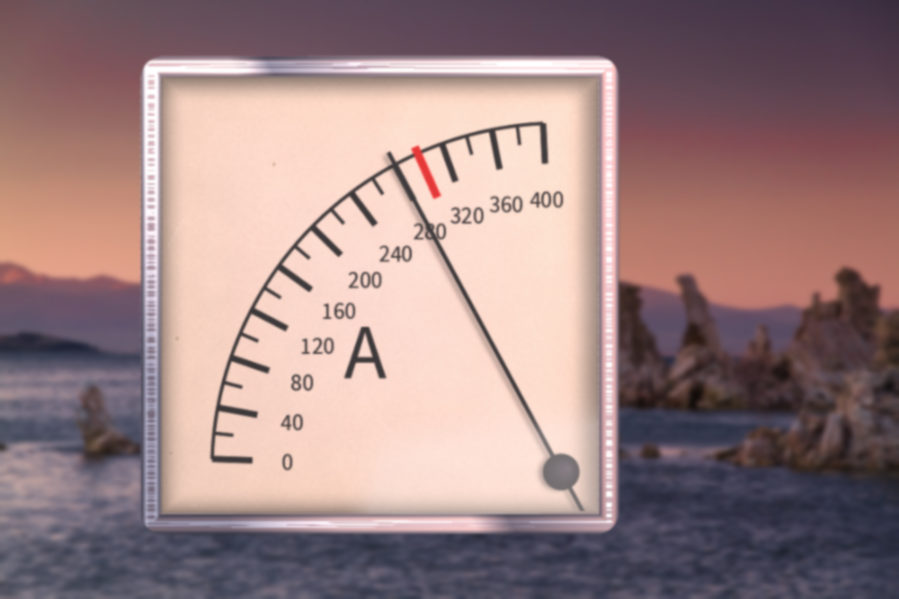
{"value": 280, "unit": "A"}
